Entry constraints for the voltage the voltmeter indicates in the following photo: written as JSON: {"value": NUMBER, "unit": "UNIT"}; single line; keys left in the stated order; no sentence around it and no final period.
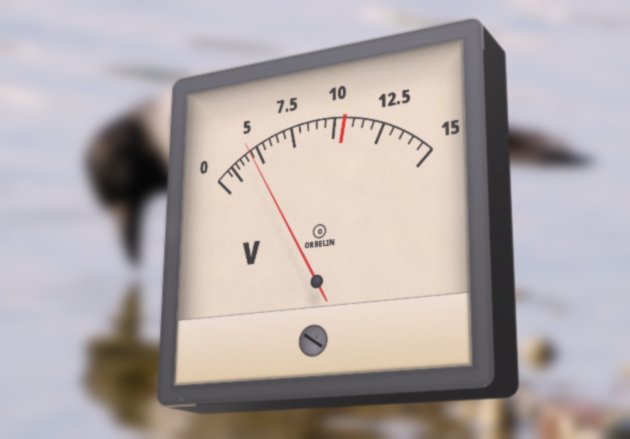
{"value": 4.5, "unit": "V"}
